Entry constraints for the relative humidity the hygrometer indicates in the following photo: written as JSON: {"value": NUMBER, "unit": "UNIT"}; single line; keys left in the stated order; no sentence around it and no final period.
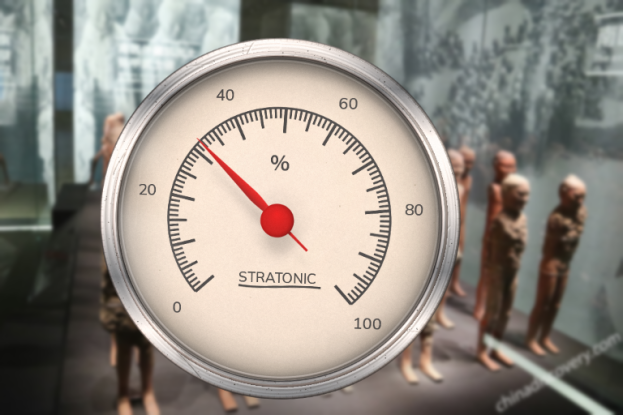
{"value": 32, "unit": "%"}
